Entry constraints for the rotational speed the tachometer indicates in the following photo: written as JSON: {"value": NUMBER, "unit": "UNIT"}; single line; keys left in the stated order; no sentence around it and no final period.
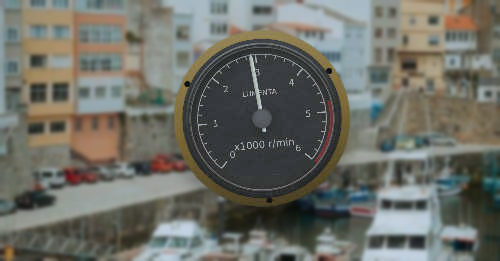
{"value": 2900, "unit": "rpm"}
